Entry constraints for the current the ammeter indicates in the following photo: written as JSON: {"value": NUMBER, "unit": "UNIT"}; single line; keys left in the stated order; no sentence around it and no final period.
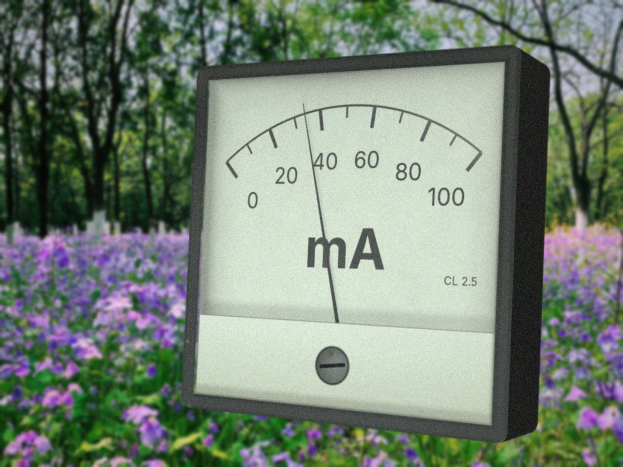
{"value": 35, "unit": "mA"}
